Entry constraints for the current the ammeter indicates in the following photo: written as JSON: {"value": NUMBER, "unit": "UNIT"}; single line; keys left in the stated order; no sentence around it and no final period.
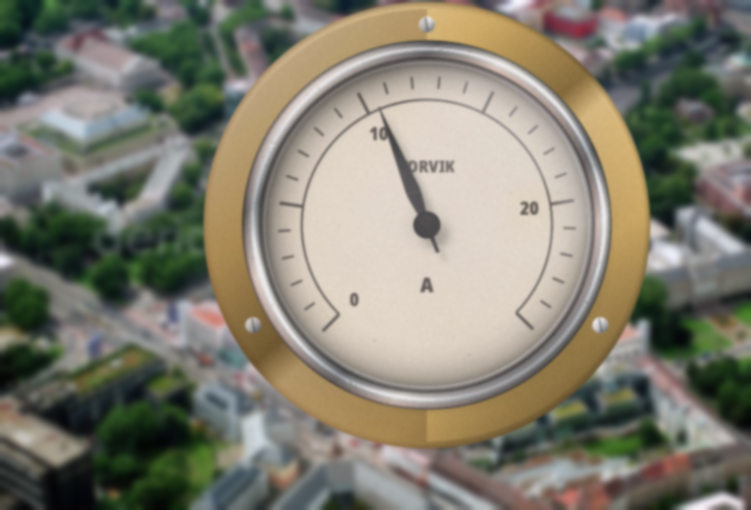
{"value": 10.5, "unit": "A"}
